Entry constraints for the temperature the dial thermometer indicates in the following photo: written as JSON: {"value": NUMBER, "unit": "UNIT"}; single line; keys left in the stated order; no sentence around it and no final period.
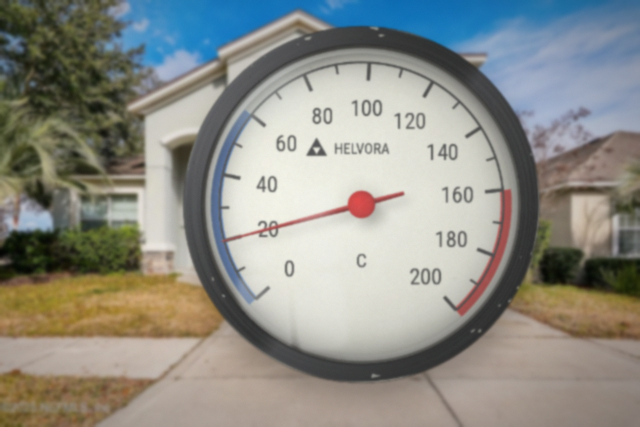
{"value": 20, "unit": "°C"}
